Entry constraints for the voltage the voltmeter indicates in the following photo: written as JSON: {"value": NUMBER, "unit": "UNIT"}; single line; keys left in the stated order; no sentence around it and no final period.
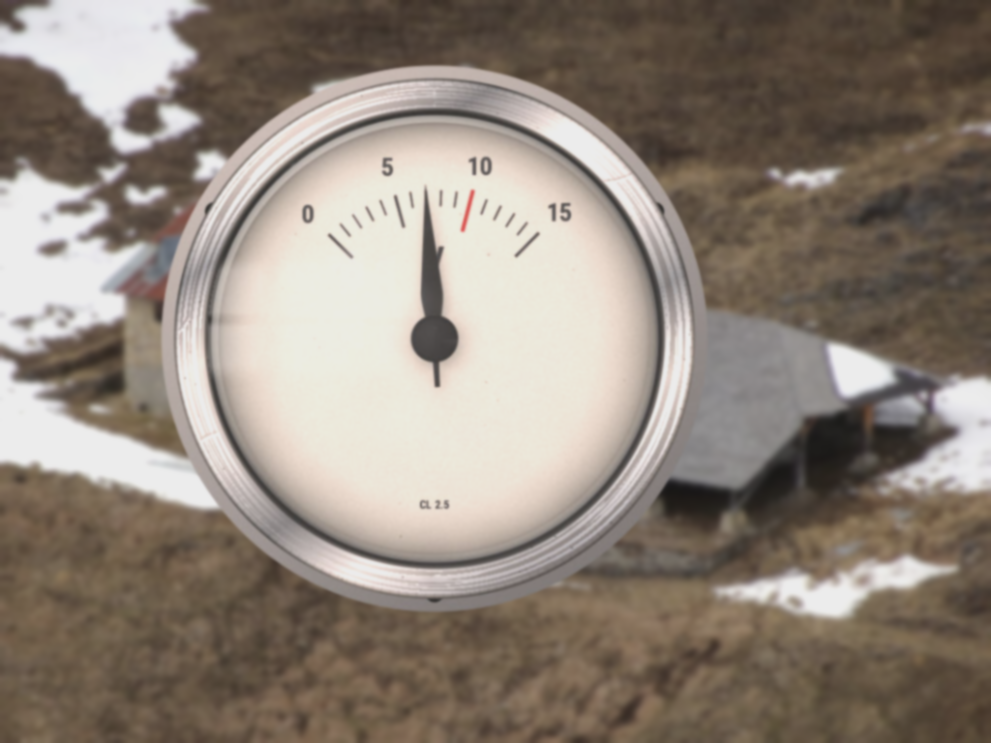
{"value": 7, "unit": "V"}
